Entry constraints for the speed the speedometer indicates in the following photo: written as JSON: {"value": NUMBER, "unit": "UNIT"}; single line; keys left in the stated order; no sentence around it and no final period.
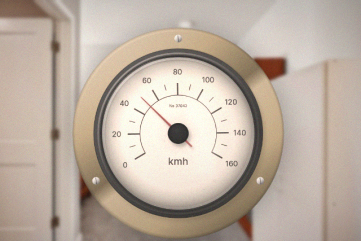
{"value": 50, "unit": "km/h"}
